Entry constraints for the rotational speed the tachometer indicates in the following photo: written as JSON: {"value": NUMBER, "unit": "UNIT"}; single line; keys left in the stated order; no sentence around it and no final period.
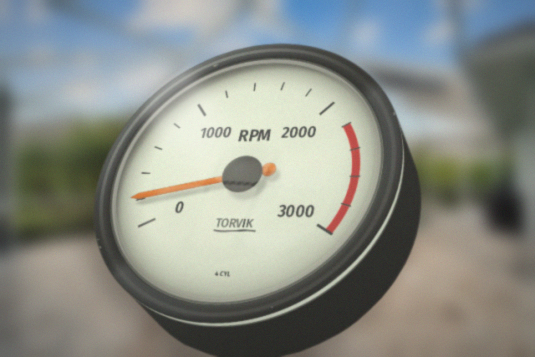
{"value": 200, "unit": "rpm"}
